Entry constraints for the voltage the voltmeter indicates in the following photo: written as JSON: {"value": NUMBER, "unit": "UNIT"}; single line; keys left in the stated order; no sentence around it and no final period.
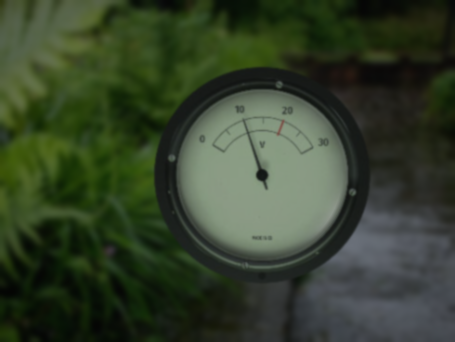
{"value": 10, "unit": "V"}
